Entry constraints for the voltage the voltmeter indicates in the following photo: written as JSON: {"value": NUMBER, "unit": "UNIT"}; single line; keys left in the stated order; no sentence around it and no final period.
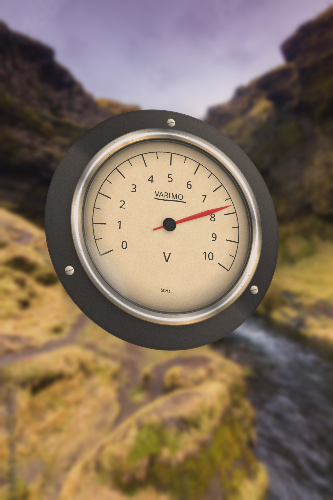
{"value": 7.75, "unit": "V"}
